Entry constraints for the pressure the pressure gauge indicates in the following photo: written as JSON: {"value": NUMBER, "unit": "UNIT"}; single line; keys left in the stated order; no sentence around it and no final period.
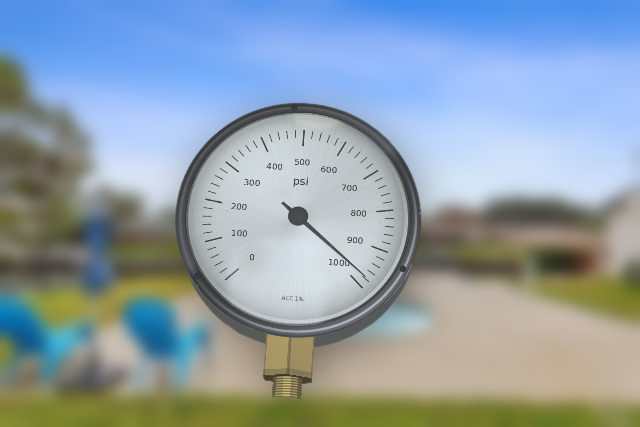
{"value": 980, "unit": "psi"}
